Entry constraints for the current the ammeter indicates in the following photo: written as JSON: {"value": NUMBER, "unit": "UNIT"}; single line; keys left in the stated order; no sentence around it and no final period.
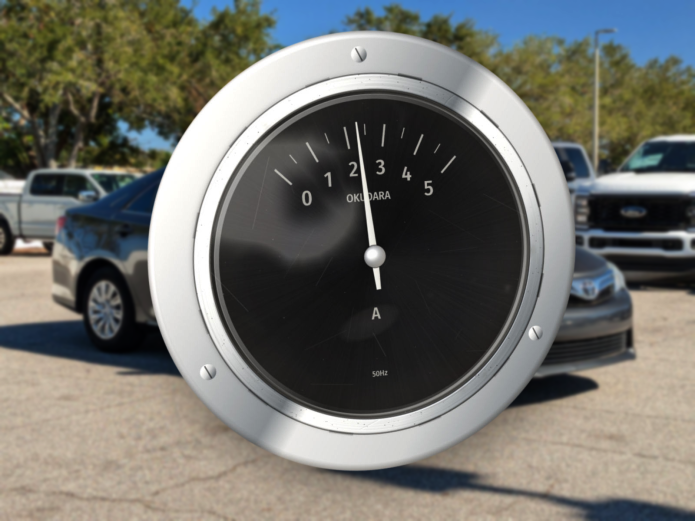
{"value": 2.25, "unit": "A"}
